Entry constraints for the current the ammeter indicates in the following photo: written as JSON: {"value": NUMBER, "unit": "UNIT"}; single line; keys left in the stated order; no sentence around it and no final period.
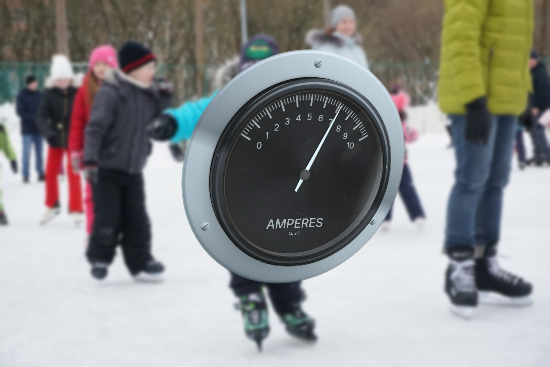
{"value": 7, "unit": "A"}
